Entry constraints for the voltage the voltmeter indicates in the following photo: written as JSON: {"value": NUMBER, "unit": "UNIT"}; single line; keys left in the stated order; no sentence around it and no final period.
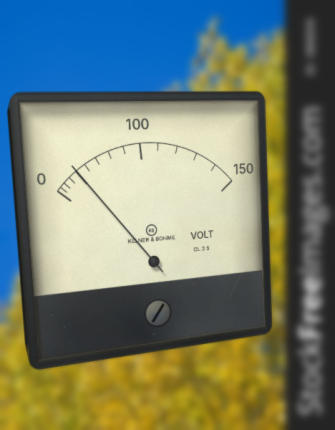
{"value": 50, "unit": "V"}
